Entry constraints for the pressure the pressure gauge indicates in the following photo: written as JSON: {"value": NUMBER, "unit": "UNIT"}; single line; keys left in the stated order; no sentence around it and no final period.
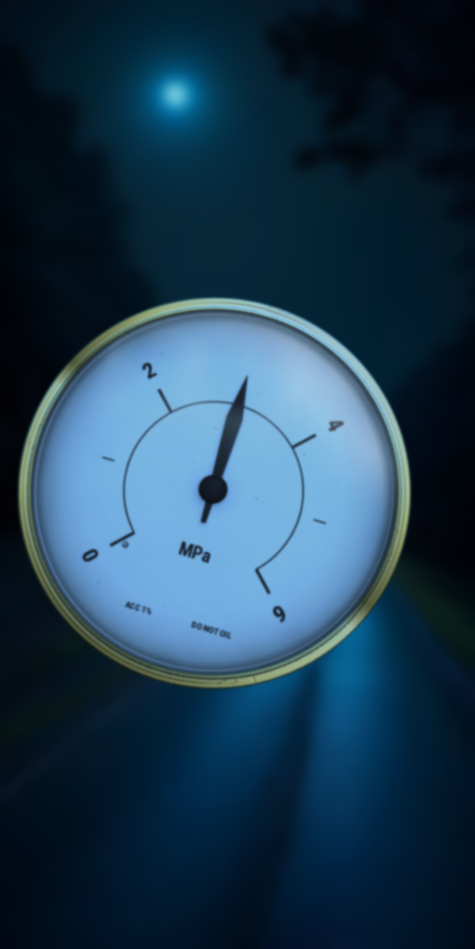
{"value": 3, "unit": "MPa"}
